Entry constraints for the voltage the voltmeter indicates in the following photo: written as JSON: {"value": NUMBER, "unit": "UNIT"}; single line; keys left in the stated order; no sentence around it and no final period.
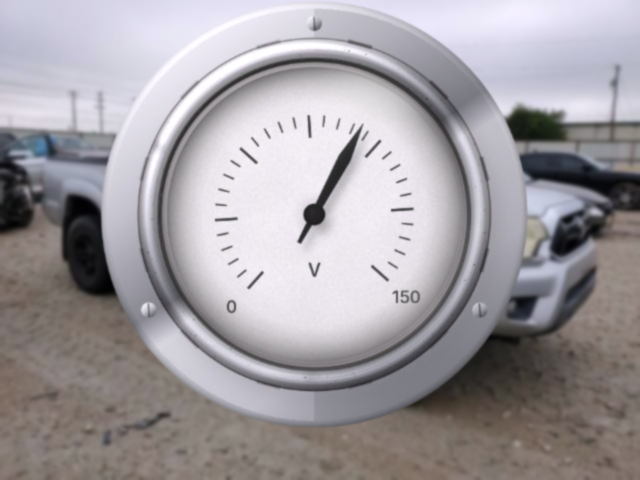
{"value": 92.5, "unit": "V"}
